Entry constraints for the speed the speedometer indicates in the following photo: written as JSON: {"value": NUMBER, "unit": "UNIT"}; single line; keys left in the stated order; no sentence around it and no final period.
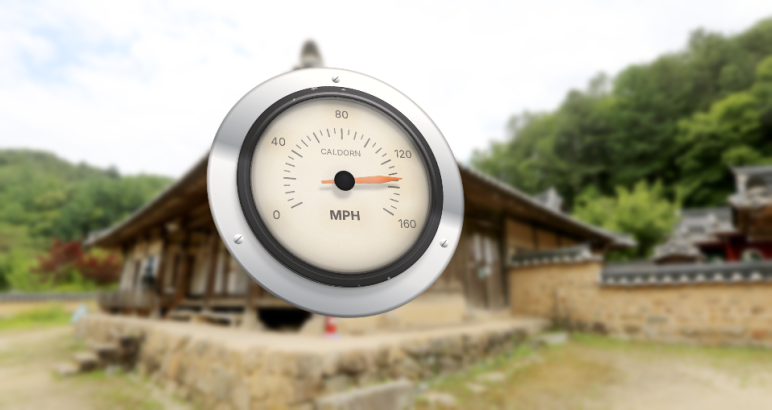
{"value": 135, "unit": "mph"}
